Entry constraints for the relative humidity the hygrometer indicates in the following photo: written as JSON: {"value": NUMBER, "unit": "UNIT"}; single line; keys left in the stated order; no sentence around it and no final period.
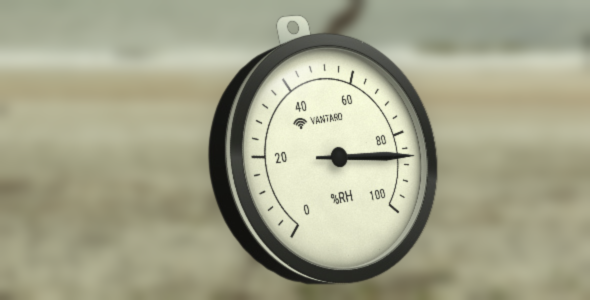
{"value": 86, "unit": "%"}
